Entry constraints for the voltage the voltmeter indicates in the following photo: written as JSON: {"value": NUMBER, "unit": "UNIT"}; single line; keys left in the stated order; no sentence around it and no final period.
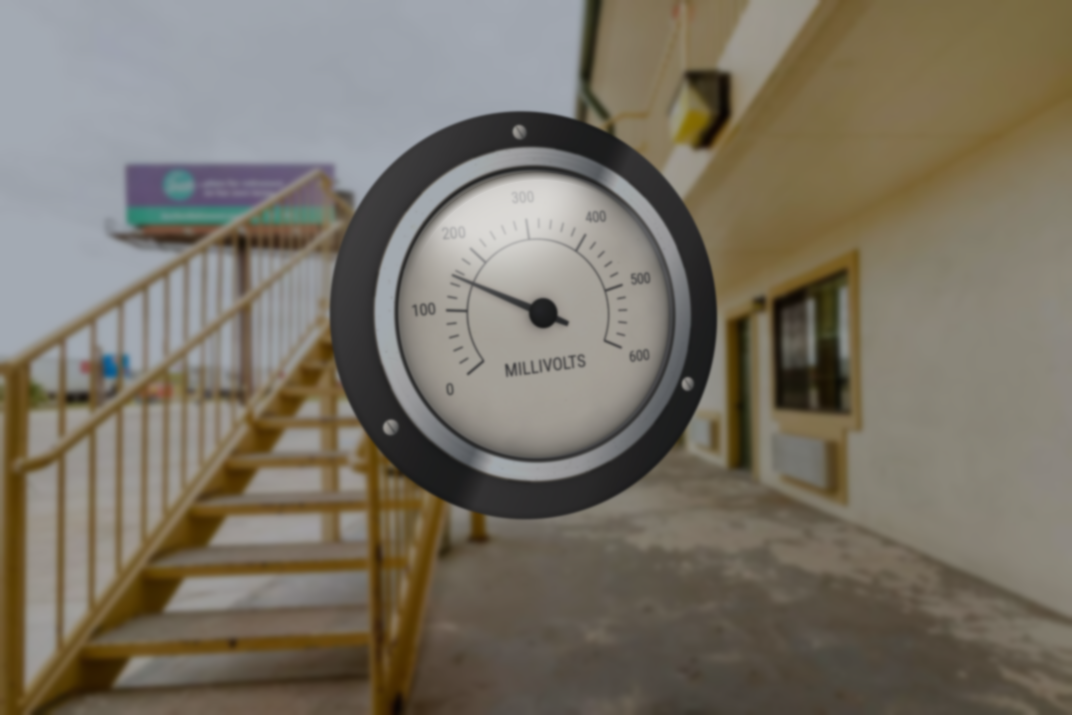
{"value": 150, "unit": "mV"}
